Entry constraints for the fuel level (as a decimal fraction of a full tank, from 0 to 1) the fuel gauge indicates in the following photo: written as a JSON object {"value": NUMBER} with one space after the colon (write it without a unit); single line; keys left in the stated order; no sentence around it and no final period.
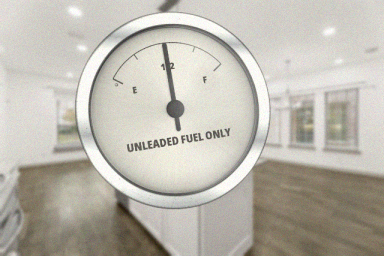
{"value": 0.5}
